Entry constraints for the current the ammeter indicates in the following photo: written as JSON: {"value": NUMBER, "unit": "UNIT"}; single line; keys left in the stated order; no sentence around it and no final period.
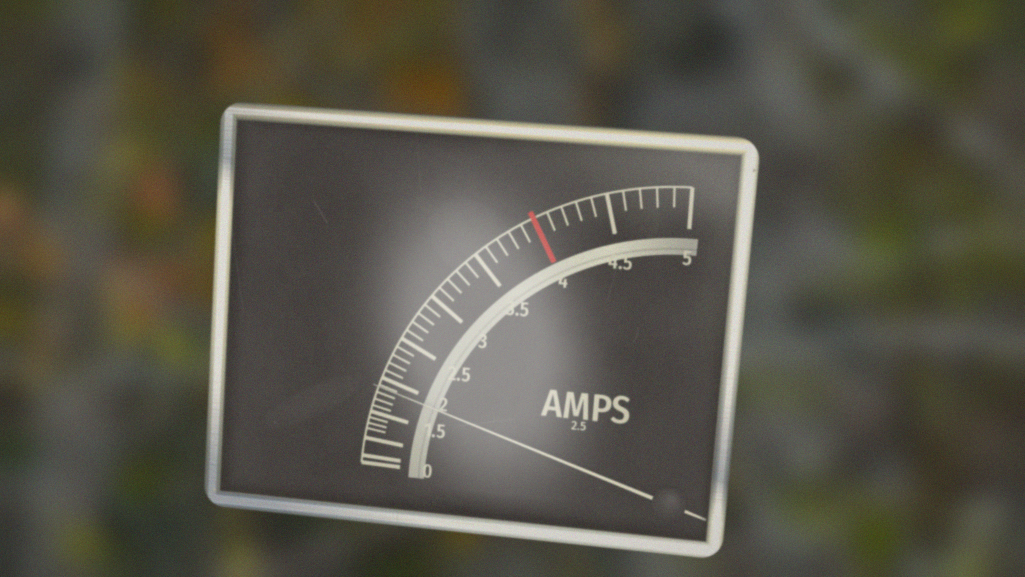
{"value": 1.9, "unit": "A"}
